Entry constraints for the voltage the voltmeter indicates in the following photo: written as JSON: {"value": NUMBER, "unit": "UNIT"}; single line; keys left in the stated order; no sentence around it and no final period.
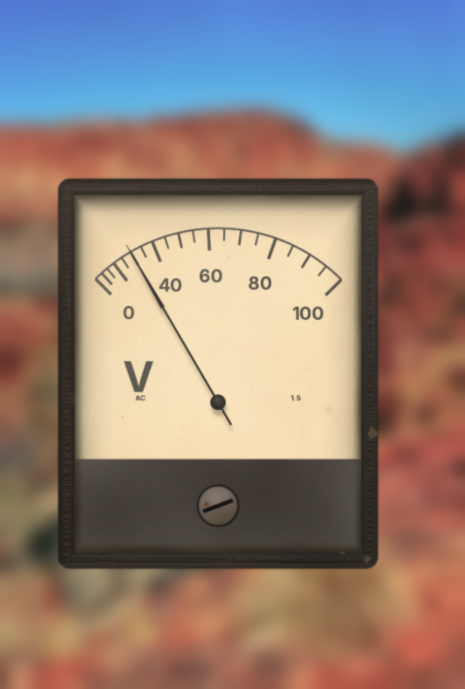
{"value": 30, "unit": "V"}
